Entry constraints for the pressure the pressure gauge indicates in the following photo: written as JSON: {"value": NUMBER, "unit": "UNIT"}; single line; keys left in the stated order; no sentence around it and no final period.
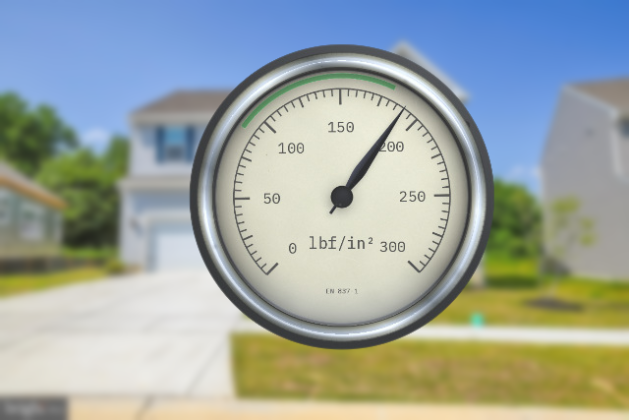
{"value": 190, "unit": "psi"}
